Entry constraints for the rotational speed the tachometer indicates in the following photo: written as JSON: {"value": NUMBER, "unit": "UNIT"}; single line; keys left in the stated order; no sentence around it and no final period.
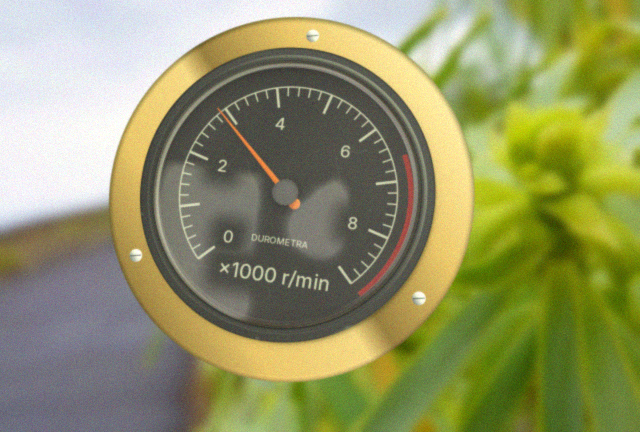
{"value": 2900, "unit": "rpm"}
